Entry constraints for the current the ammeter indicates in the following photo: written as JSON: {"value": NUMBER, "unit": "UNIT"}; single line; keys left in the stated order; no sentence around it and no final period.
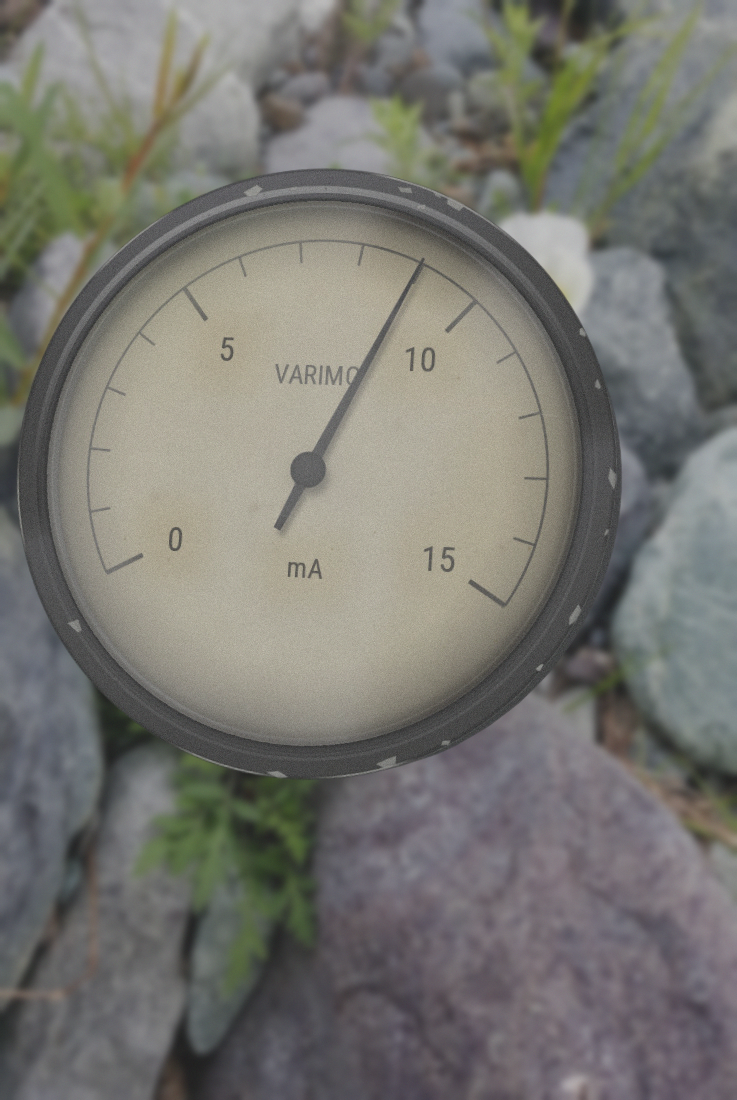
{"value": 9, "unit": "mA"}
